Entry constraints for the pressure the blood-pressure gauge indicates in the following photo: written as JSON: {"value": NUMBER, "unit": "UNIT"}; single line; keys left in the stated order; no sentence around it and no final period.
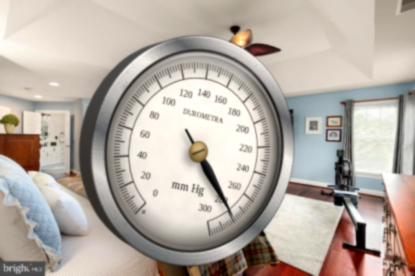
{"value": 280, "unit": "mmHg"}
